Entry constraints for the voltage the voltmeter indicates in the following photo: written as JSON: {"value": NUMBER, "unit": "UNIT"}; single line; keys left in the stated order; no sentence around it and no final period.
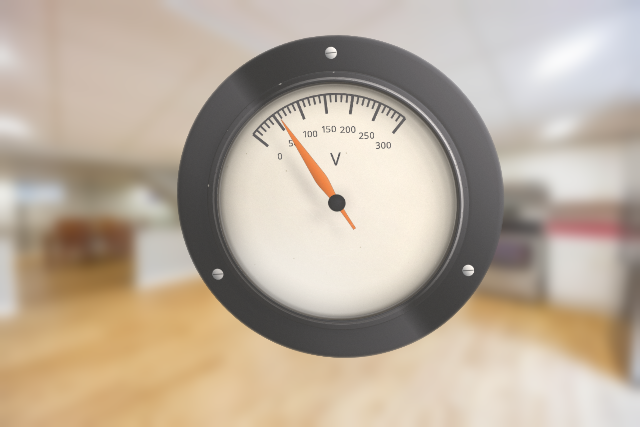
{"value": 60, "unit": "V"}
